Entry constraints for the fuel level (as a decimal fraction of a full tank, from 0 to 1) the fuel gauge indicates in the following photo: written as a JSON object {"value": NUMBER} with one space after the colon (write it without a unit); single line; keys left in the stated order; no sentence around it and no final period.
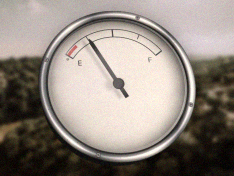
{"value": 0.25}
